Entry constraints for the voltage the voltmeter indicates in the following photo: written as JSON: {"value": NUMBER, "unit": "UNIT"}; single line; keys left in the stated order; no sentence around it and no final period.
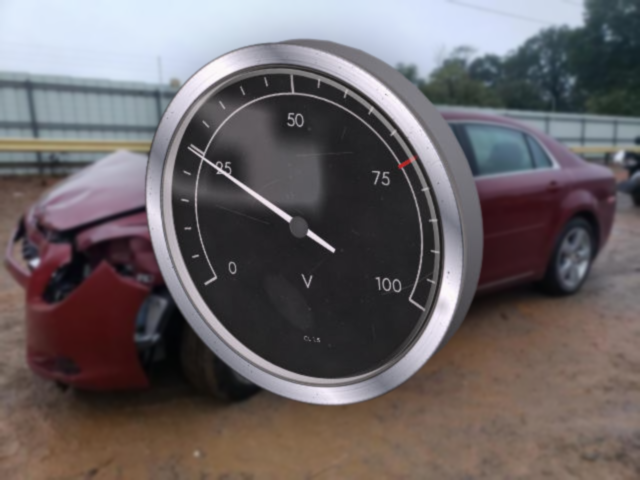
{"value": 25, "unit": "V"}
